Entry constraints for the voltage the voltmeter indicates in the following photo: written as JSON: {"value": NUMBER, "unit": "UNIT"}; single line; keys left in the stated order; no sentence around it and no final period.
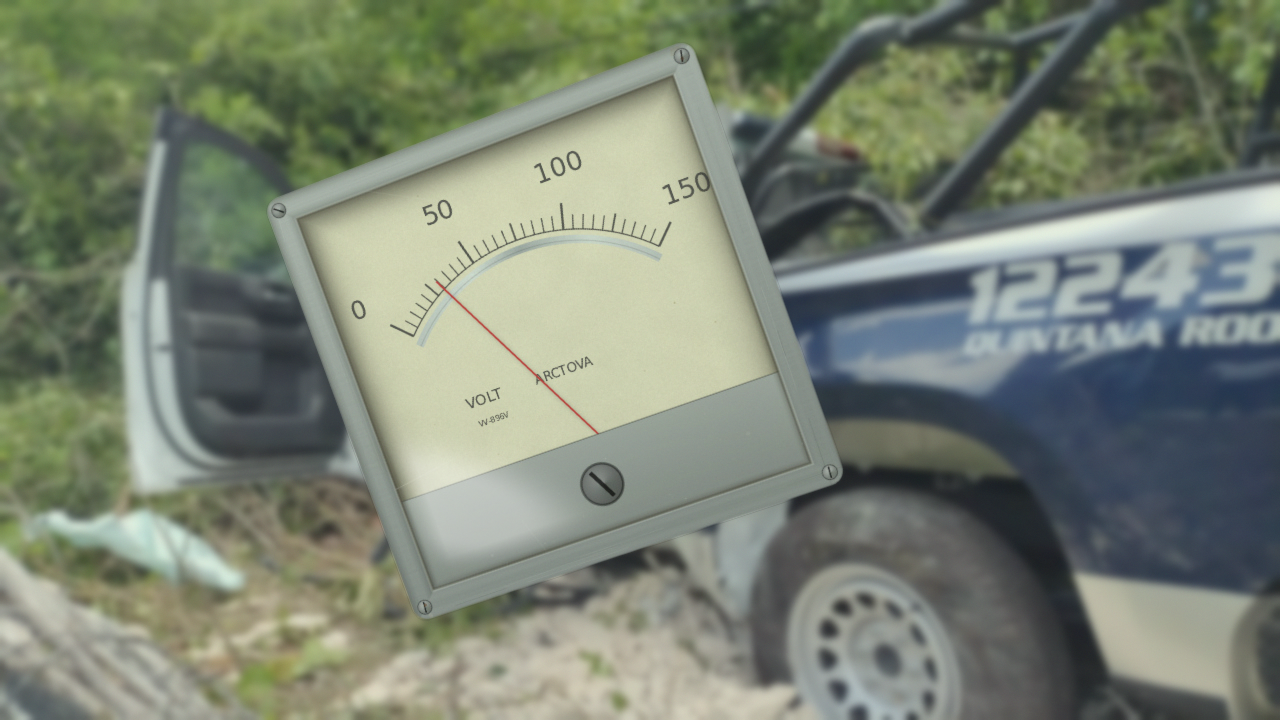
{"value": 30, "unit": "V"}
